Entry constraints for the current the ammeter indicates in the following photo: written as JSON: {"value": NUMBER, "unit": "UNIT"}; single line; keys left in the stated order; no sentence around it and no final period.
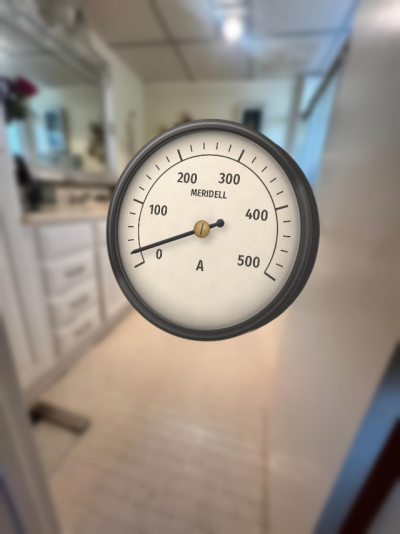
{"value": 20, "unit": "A"}
